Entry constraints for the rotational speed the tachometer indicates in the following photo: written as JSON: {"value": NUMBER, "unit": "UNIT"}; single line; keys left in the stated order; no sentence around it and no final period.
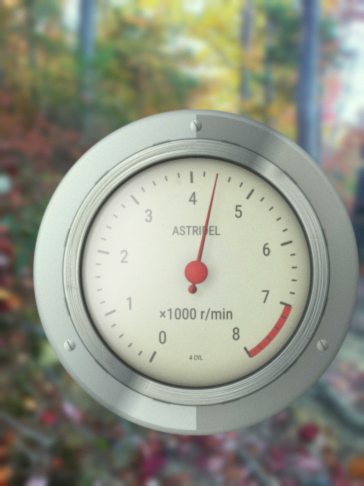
{"value": 4400, "unit": "rpm"}
